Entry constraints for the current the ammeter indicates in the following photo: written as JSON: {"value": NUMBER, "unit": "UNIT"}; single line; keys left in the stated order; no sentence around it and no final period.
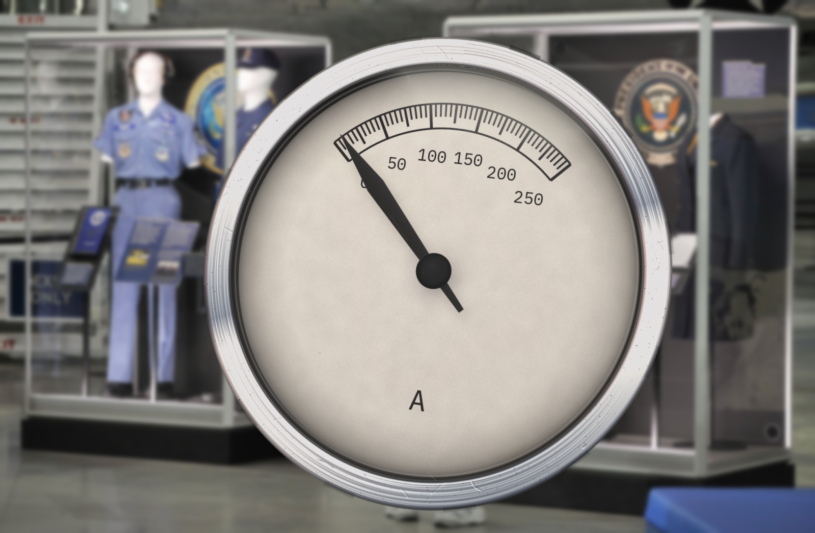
{"value": 10, "unit": "A"}
